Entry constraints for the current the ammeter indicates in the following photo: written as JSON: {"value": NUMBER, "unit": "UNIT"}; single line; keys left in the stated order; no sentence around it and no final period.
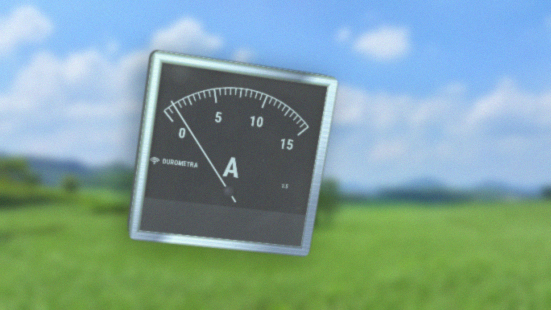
{"value": 1, "unit": "A"}
